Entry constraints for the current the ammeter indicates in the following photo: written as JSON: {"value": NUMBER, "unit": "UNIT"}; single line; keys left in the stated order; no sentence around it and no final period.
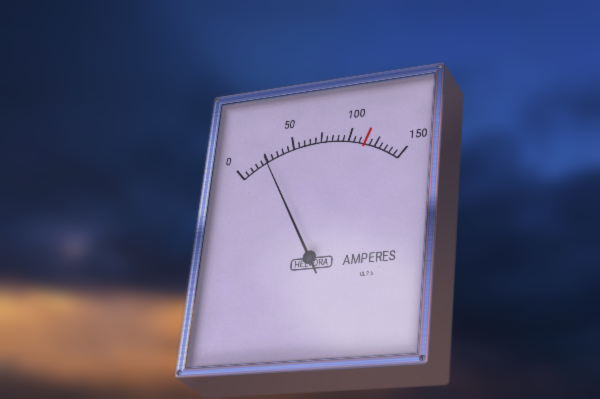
{"value": 25, "unit": "A"}
